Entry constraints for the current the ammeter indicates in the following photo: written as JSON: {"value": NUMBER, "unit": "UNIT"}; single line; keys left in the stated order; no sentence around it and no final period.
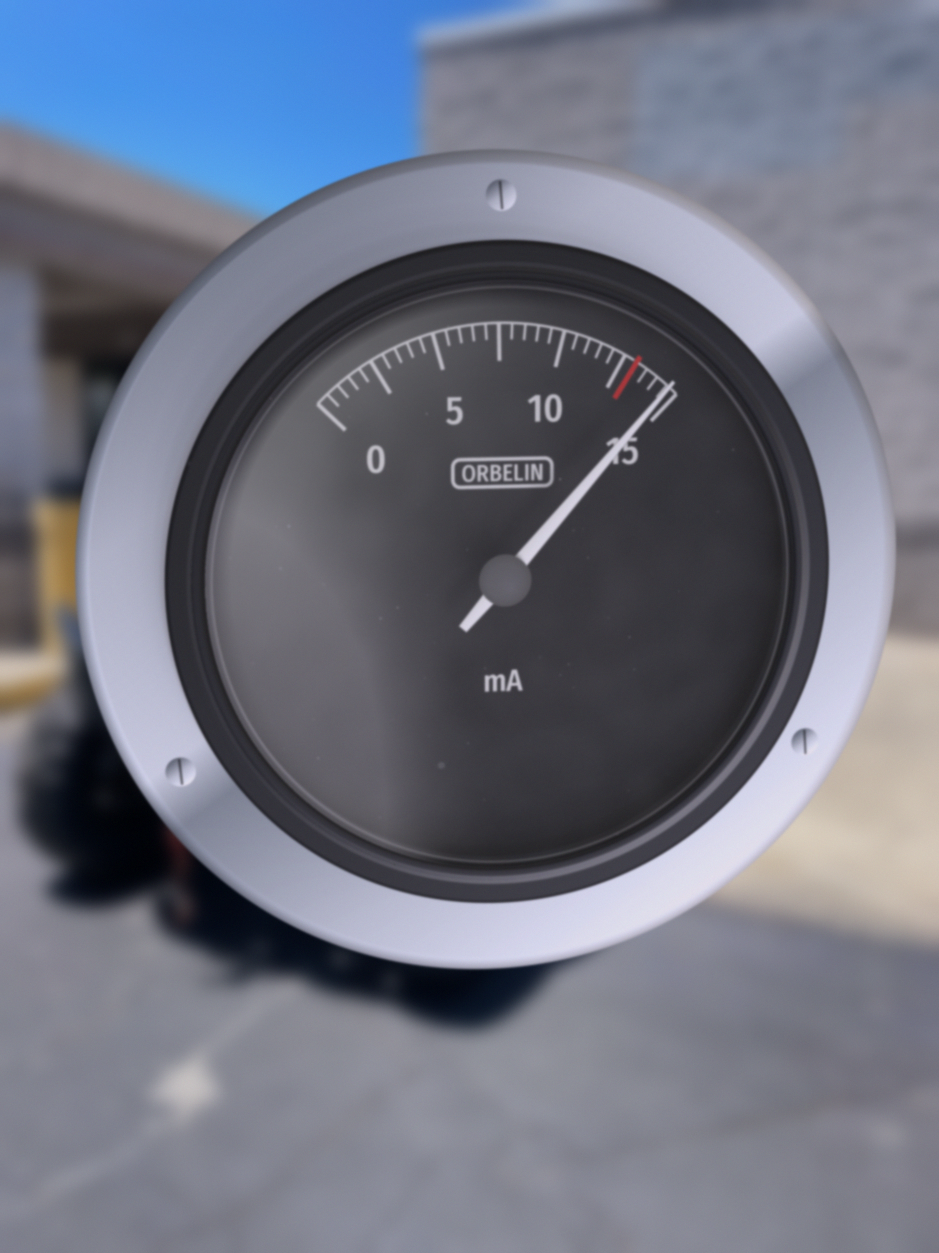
{"value": 14.5, "unit": "mA"}
